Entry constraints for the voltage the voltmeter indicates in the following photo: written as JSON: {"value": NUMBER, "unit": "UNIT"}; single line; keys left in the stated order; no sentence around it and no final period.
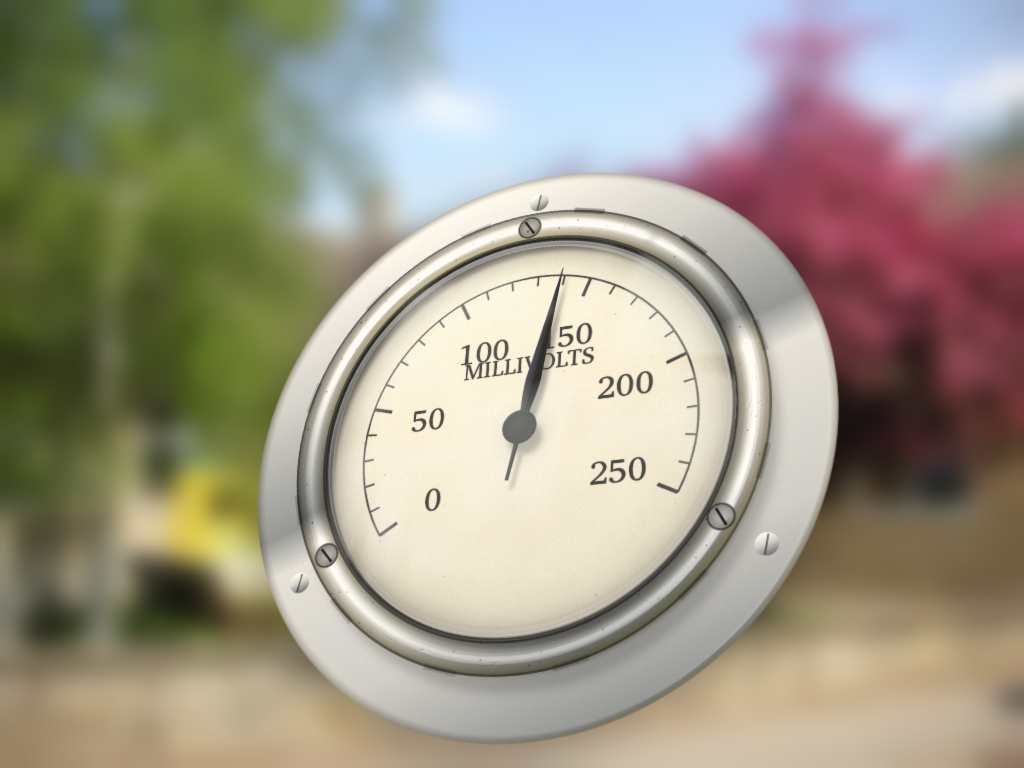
{"value": 140, "unit": "mV"}
